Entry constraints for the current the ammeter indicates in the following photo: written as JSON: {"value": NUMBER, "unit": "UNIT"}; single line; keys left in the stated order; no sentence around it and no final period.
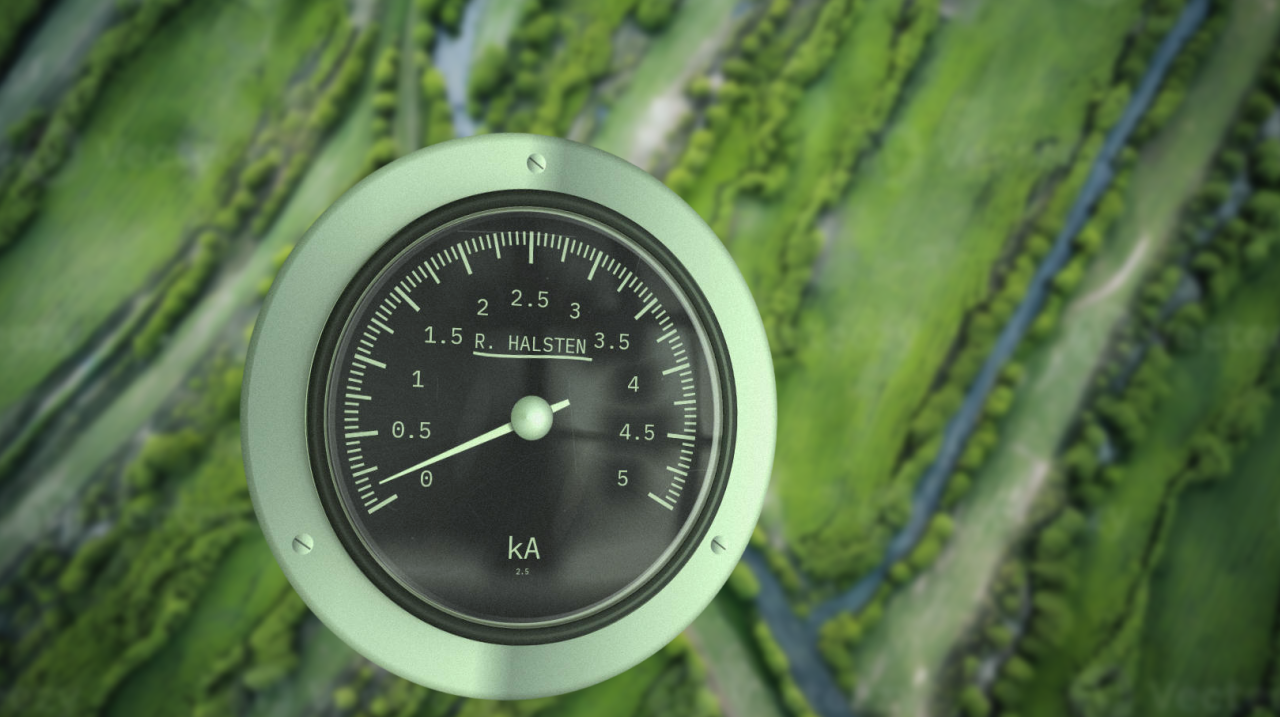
{"value": 0.15, "unit": "kA"}
